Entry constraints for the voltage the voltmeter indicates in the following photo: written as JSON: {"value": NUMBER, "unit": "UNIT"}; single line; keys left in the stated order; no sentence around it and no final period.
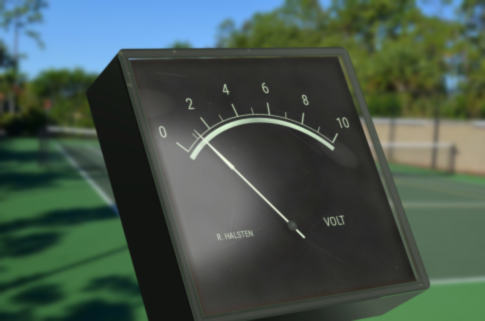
{"value": 1, "unit": "V"}
